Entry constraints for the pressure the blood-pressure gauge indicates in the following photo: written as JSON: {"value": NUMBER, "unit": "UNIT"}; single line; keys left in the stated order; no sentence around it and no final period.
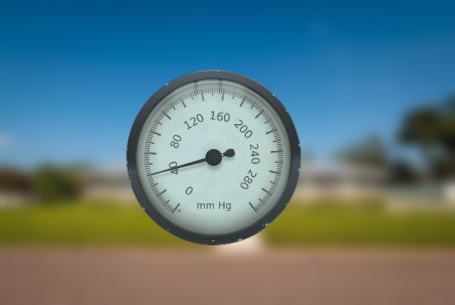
{"value": 40, "unit": "mmHg"}
